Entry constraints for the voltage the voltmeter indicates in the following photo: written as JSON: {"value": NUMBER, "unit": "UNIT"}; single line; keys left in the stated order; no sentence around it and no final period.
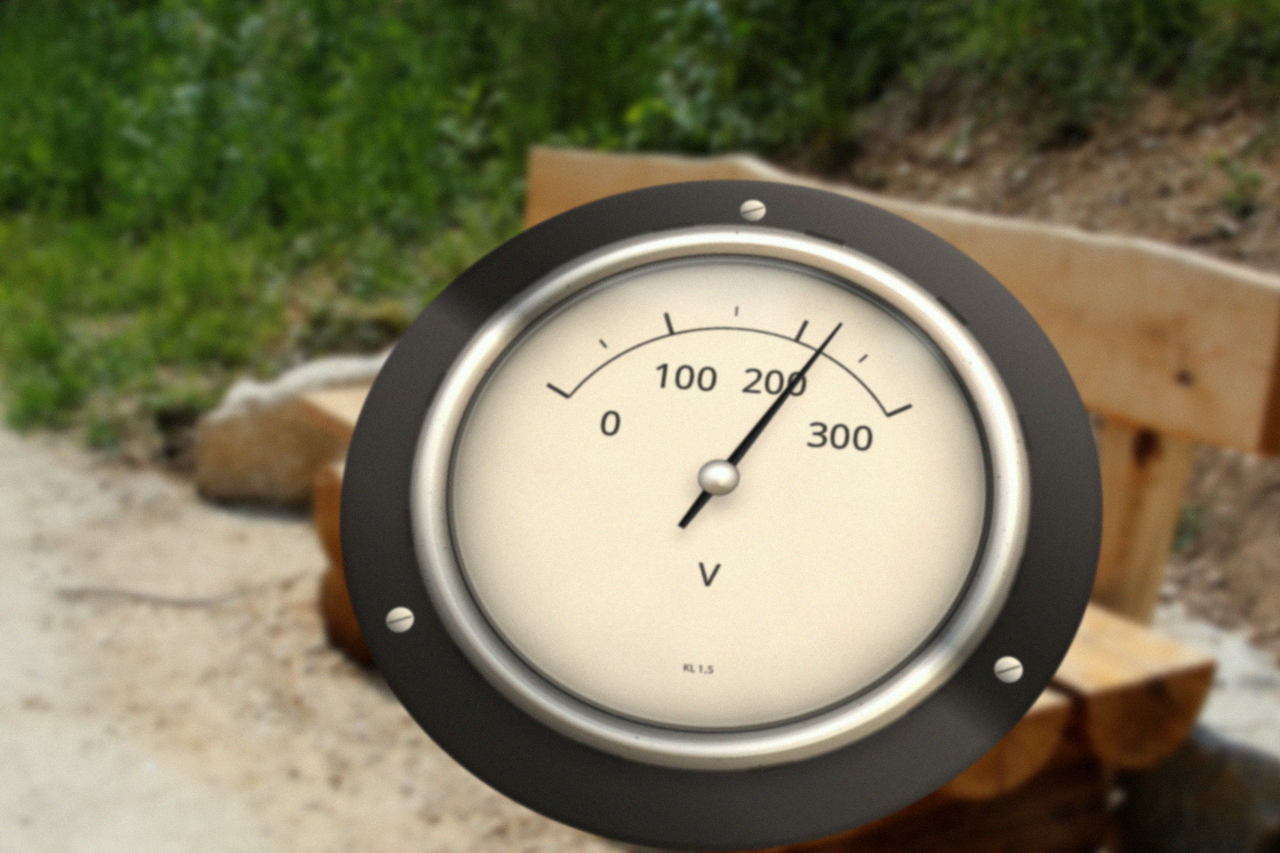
{"value": 225, "unit": "V"}
